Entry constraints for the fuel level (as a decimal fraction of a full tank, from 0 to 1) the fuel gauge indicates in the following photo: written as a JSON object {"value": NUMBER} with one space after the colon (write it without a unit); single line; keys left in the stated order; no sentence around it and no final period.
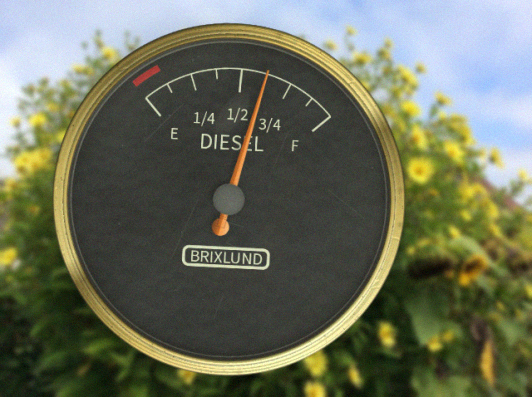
{"value": 0.625}
